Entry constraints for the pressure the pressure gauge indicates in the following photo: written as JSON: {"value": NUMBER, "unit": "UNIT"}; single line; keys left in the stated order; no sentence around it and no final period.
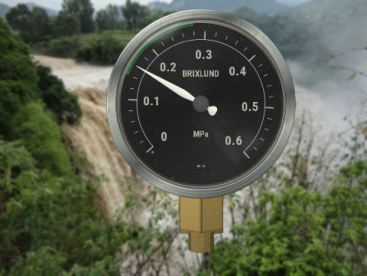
{"value": 0.16, "unit": "MPa"}
